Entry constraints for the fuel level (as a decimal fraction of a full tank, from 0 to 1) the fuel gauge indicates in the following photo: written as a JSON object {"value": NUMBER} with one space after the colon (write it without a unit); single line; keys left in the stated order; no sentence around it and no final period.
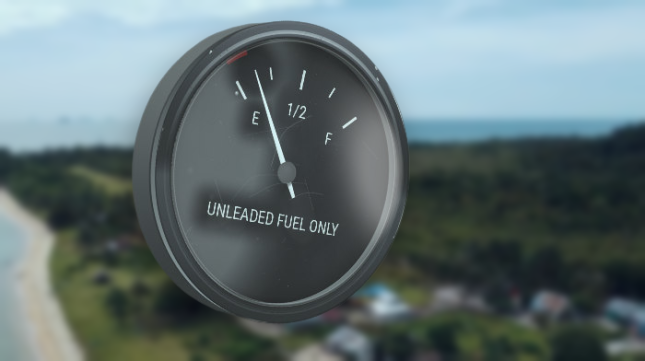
{"value": 0.125}
